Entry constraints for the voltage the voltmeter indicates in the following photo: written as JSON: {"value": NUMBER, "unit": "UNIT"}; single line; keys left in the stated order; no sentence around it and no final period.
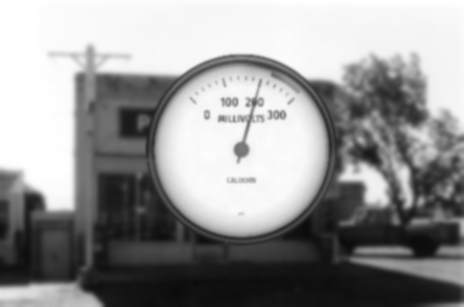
{"value": 200, "unit": "mV"}
